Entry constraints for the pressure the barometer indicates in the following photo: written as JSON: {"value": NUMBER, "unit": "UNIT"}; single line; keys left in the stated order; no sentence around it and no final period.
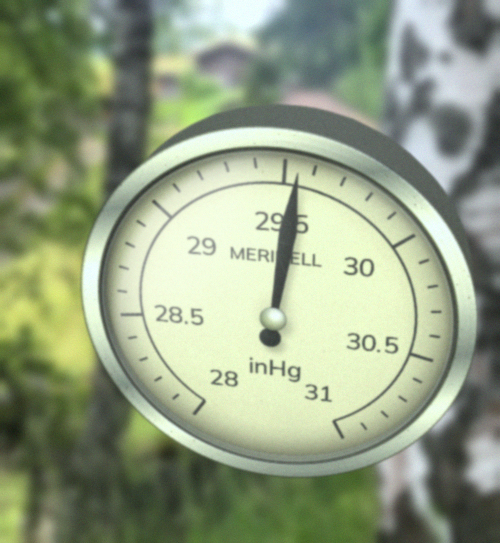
{"value": 29.55, "unit": "inHg"}
